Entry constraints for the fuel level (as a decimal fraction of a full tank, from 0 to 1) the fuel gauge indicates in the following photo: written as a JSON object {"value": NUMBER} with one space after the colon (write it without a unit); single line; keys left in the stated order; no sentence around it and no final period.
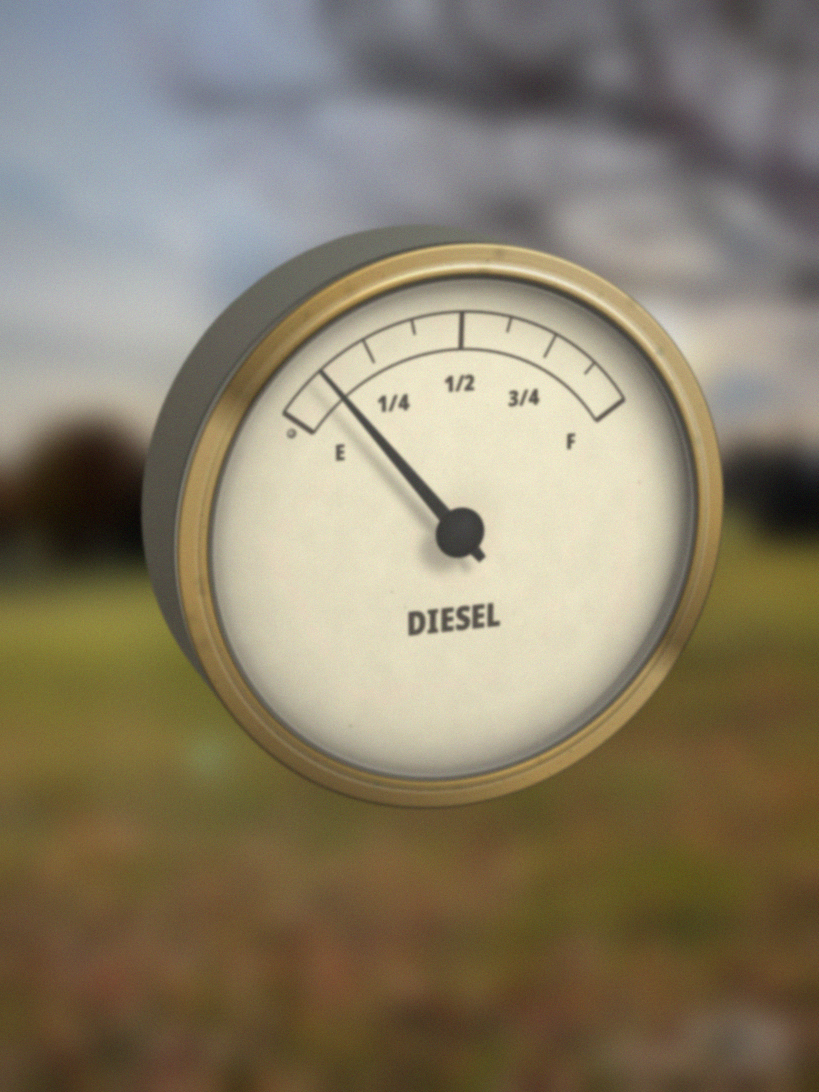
{"value": 0.125}
